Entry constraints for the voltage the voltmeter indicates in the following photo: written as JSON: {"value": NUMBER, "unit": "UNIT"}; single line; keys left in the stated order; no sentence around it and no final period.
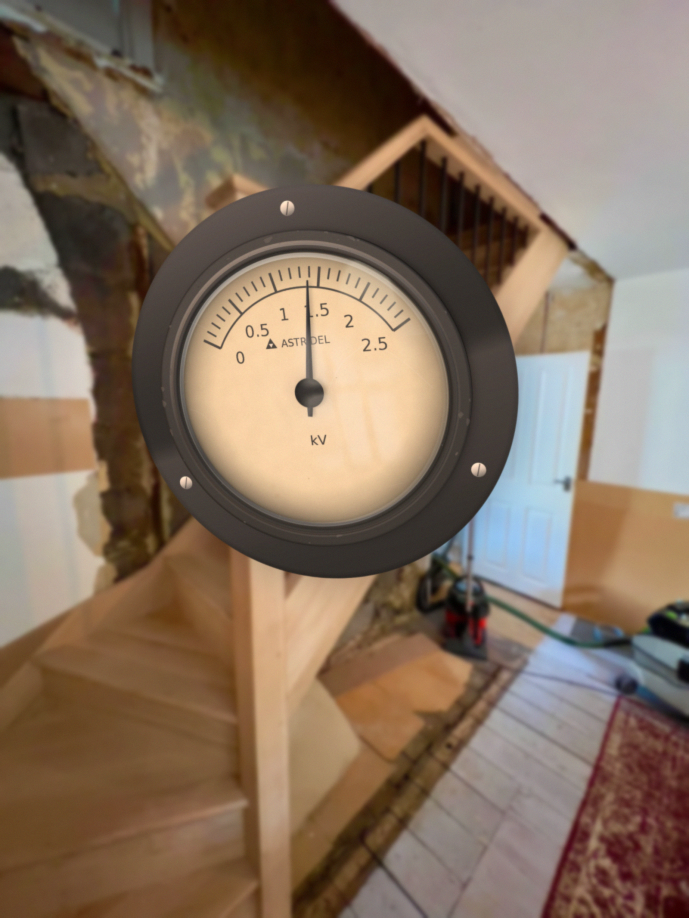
{"value": 1.4, "unit": "kV"}
